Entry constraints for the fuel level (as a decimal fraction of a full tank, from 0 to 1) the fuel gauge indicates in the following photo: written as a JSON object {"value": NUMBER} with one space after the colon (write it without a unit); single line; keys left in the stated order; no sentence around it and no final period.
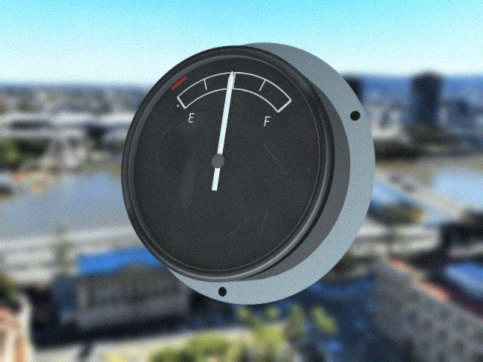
{"value": 0.5}
